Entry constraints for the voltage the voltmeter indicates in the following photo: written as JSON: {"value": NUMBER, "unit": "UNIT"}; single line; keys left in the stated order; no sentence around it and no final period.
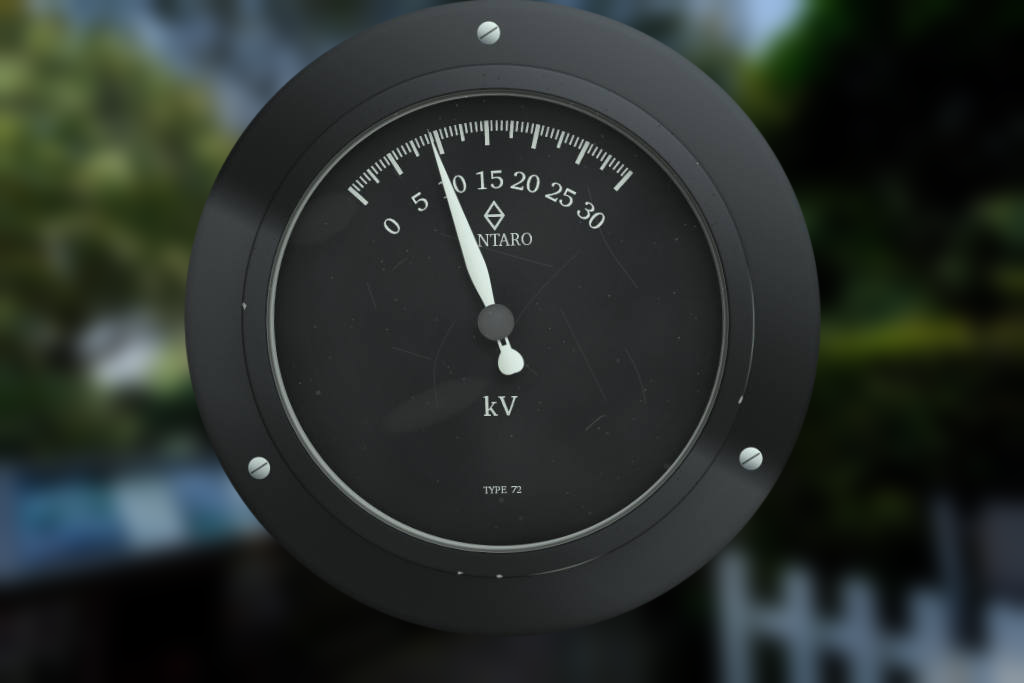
{"value": 9.5, "unit": "kV"}
